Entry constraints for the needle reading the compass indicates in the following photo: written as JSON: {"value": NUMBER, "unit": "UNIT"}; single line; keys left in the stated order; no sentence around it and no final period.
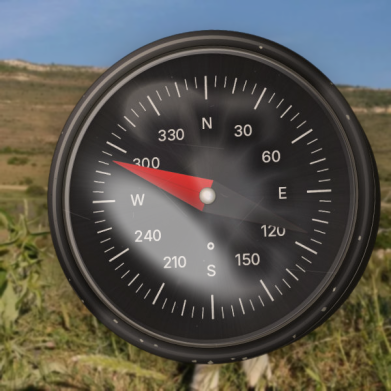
{"value": 292.5, "unit": "°"}
